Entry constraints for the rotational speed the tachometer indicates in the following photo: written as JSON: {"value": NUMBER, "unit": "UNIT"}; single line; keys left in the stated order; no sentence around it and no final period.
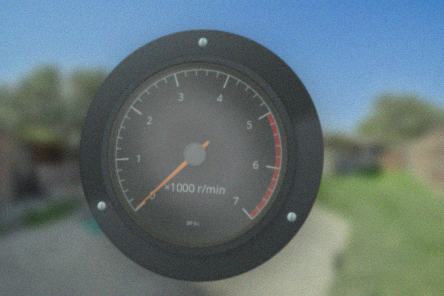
{"value": 0, "unit": "rpm"}
